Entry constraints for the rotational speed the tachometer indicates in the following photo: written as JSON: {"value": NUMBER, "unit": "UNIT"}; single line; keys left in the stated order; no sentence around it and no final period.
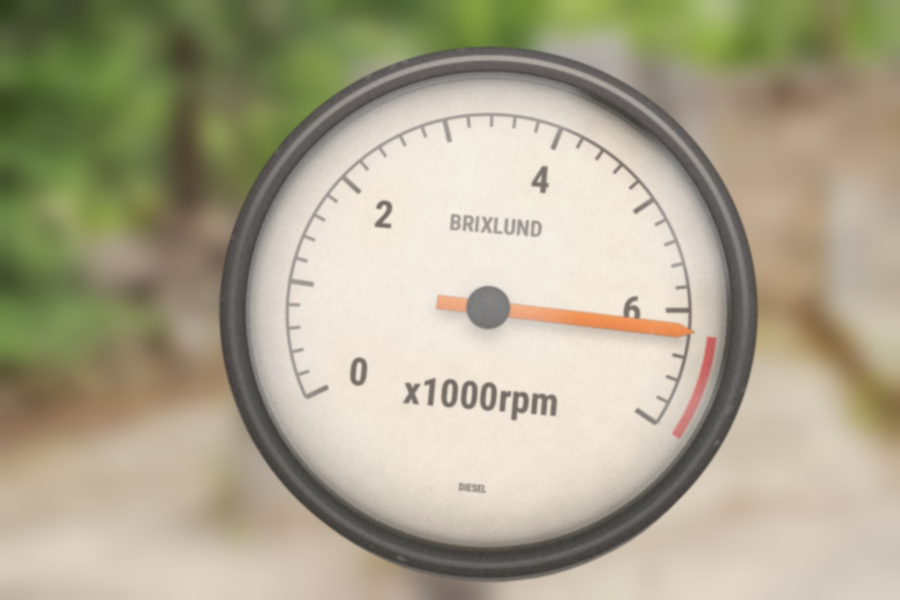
{"value": 6200, "unit": "rpm"}
